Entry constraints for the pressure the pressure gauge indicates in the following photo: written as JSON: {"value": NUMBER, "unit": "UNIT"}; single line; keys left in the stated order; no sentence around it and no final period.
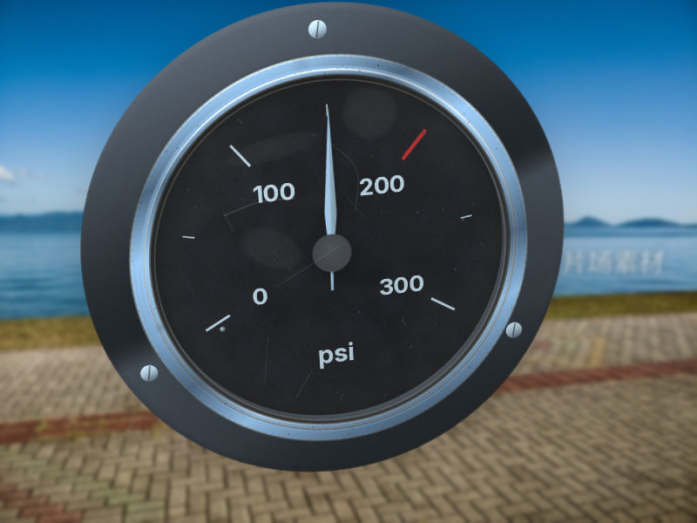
{"value": 150, "unit": "psi"}
